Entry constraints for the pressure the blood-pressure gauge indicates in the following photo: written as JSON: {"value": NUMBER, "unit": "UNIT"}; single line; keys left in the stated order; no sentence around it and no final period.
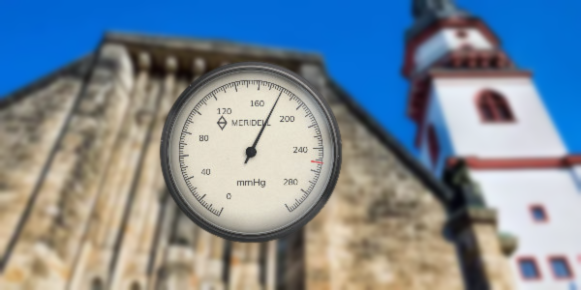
{"value": 180, "unit": "mmHg"}
